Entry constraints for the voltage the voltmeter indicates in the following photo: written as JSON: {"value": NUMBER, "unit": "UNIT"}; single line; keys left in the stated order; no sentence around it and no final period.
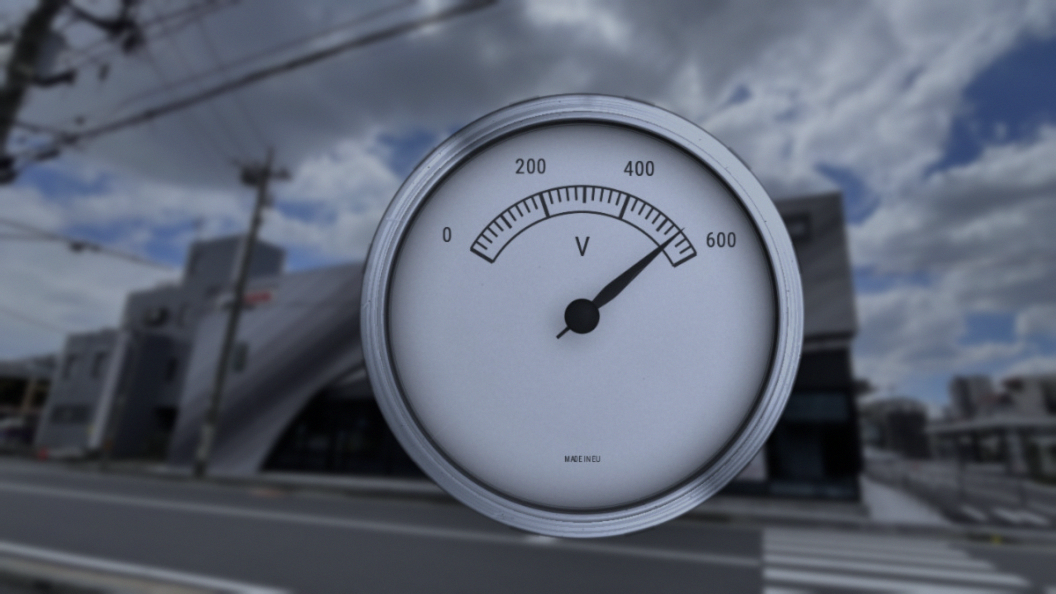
{"value": 540, "unit": "V"}
